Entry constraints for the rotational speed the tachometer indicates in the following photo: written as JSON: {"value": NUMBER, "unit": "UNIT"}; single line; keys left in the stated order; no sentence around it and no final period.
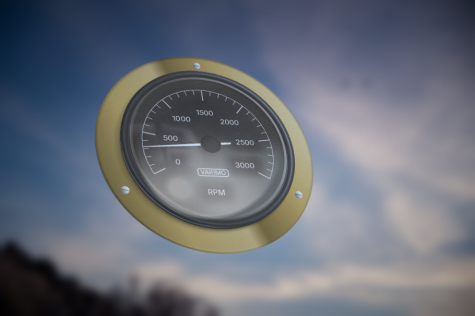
{"value": 300, "unit": "rpm"}
